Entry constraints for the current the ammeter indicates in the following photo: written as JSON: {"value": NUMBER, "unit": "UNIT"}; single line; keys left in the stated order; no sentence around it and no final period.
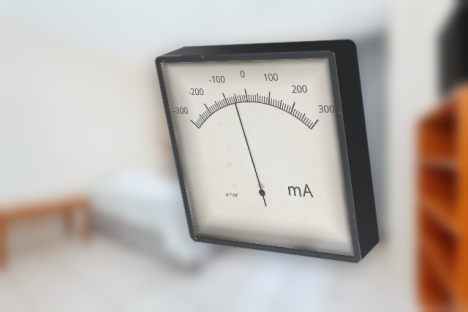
{"value": -50, "unit": "mA"}
